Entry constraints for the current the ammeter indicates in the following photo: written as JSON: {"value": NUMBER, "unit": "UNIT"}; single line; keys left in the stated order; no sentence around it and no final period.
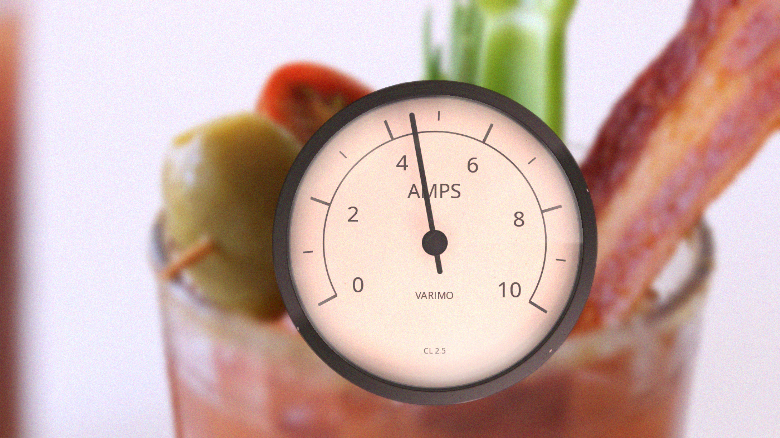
{"value": 4.5, "unit": "A"}
